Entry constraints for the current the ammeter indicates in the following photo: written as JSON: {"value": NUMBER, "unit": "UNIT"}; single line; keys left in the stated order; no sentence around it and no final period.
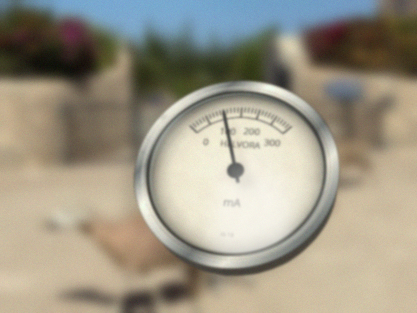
{"value": 100, "unit": "mA"}
